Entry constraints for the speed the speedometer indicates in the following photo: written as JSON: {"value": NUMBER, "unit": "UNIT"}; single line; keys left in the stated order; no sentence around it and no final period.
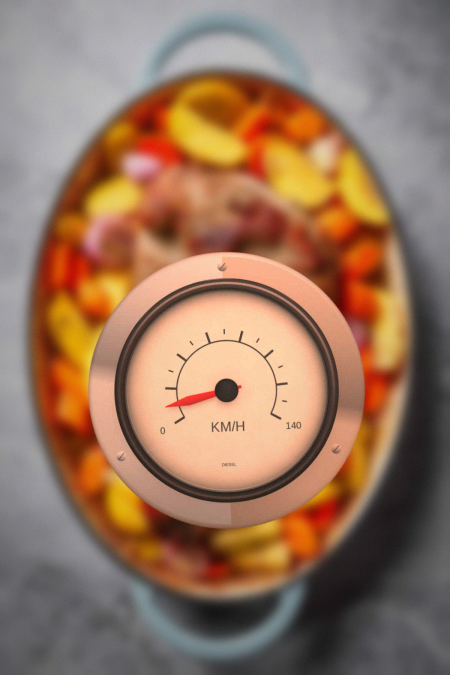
{"value": 10, "unit": "km/h"}
